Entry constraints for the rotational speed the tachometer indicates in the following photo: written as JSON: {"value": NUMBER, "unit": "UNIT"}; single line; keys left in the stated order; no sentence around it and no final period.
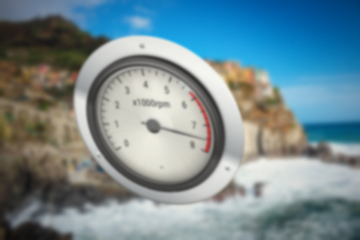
{"value": 7500, "unit": "rpm"}
